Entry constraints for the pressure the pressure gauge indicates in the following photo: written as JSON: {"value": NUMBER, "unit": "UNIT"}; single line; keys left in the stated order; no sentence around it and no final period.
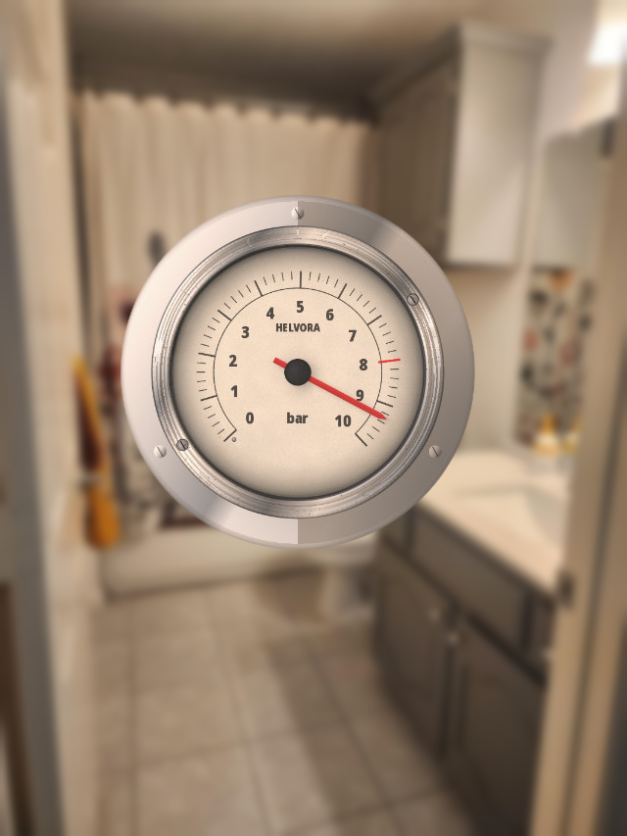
{"value": 9.3, "unit": "bar"}
